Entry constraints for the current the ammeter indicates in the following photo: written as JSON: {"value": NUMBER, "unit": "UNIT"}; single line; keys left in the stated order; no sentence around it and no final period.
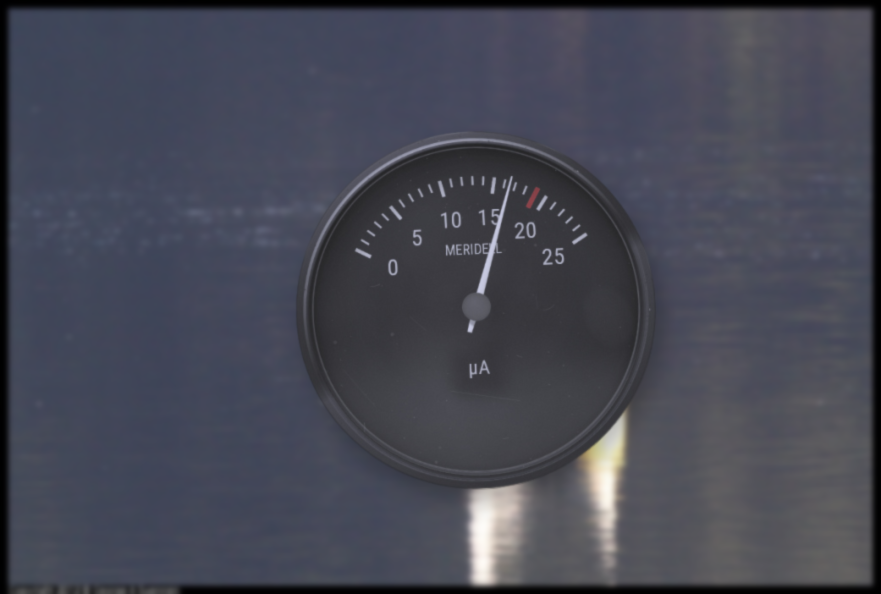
{"value": 16.5, "unit": "µA"}
